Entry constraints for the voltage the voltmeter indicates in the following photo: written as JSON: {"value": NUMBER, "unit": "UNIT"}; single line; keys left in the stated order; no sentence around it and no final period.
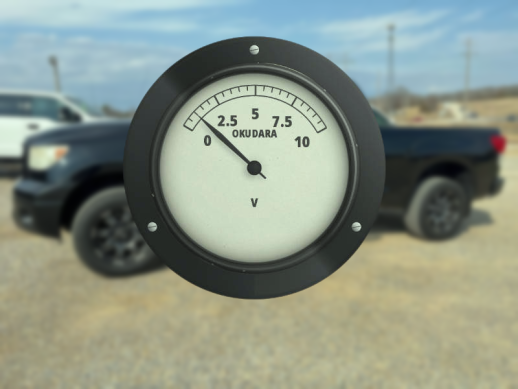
{"value": 1, "unit": "V"}
